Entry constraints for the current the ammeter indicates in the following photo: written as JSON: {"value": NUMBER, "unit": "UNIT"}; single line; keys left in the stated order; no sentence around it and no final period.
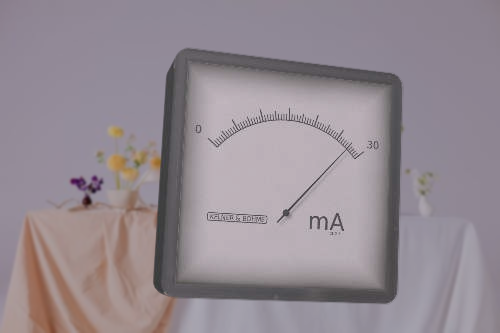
{"value": 27.5, "unit": "mA"}
